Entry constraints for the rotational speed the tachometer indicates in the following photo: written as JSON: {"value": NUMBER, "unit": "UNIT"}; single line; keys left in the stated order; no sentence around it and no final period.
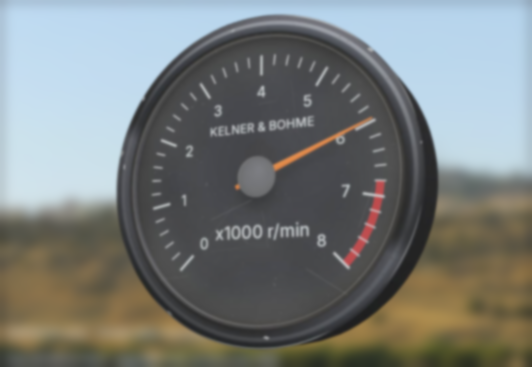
{"value": 6000, "unit": "rpm"}
